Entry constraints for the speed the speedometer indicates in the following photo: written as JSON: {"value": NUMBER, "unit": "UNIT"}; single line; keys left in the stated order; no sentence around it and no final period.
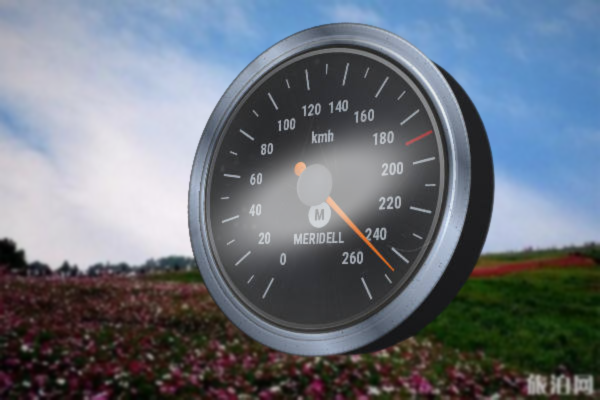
{"value": 245, "unit": "km/h"}
